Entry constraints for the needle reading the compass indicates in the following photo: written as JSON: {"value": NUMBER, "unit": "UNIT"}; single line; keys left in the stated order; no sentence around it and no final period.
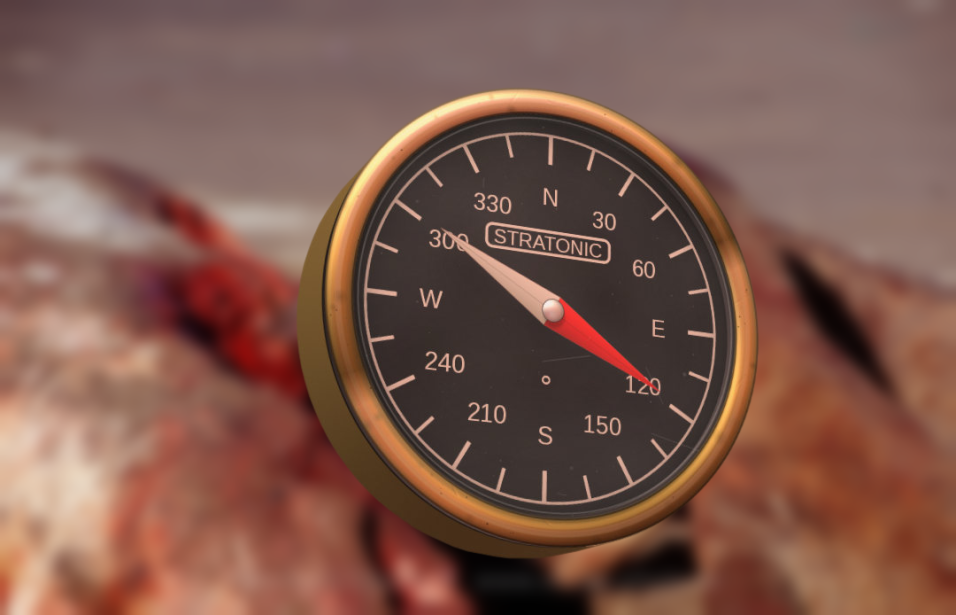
{"value": 120, "unit": "°"}
